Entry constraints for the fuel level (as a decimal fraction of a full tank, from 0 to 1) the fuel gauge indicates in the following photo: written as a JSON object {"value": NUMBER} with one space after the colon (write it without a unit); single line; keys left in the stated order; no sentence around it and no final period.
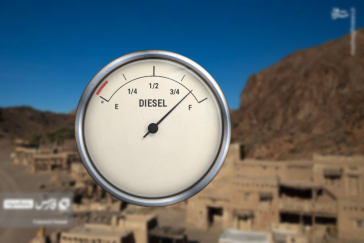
{"value": 0.875}
